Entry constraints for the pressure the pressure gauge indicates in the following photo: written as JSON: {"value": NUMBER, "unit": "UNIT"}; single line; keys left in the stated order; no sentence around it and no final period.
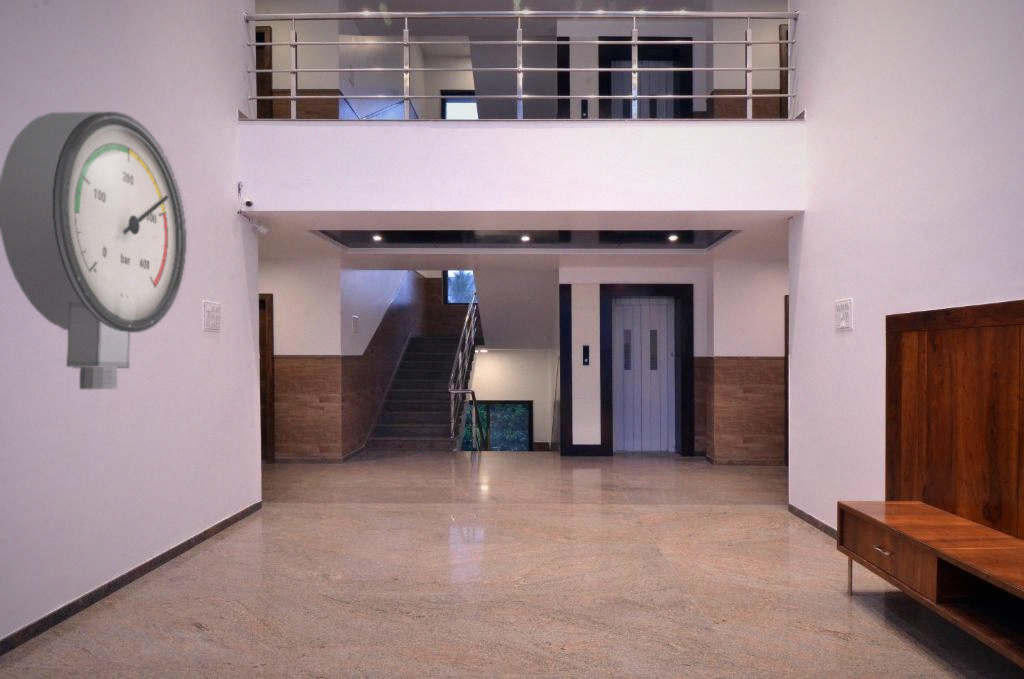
{"value": 280, "unit": "bar"}
